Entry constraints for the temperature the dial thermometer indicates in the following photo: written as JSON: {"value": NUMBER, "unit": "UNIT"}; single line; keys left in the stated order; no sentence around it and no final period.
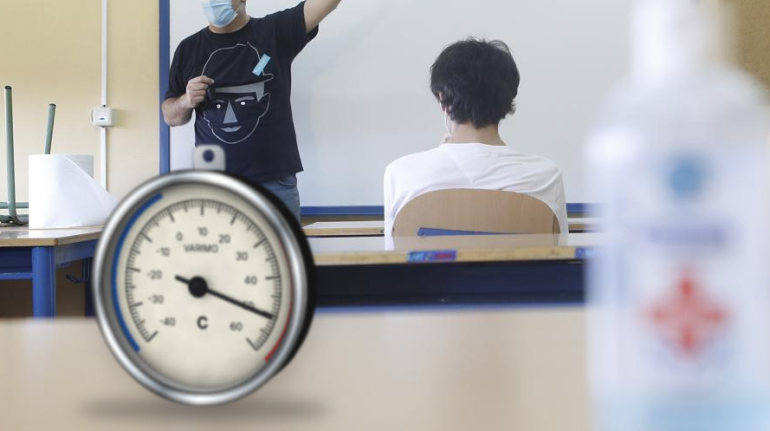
{"value": 50, "unit": "°C"}
